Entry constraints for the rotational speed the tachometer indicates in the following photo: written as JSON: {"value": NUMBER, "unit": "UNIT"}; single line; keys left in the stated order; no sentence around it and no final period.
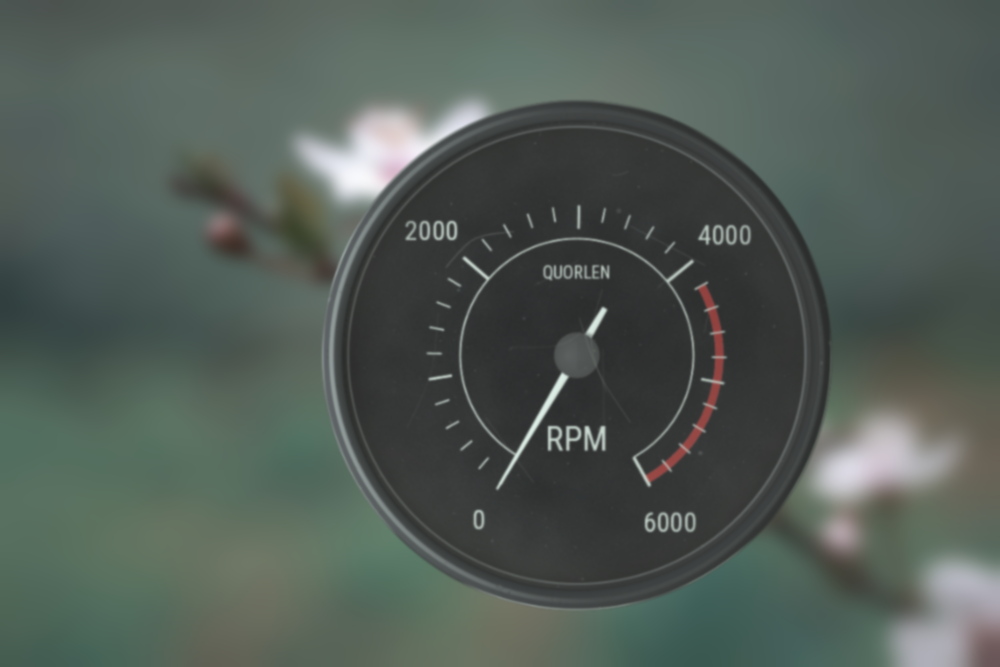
{"value": 0, "unit": "rpm"}
